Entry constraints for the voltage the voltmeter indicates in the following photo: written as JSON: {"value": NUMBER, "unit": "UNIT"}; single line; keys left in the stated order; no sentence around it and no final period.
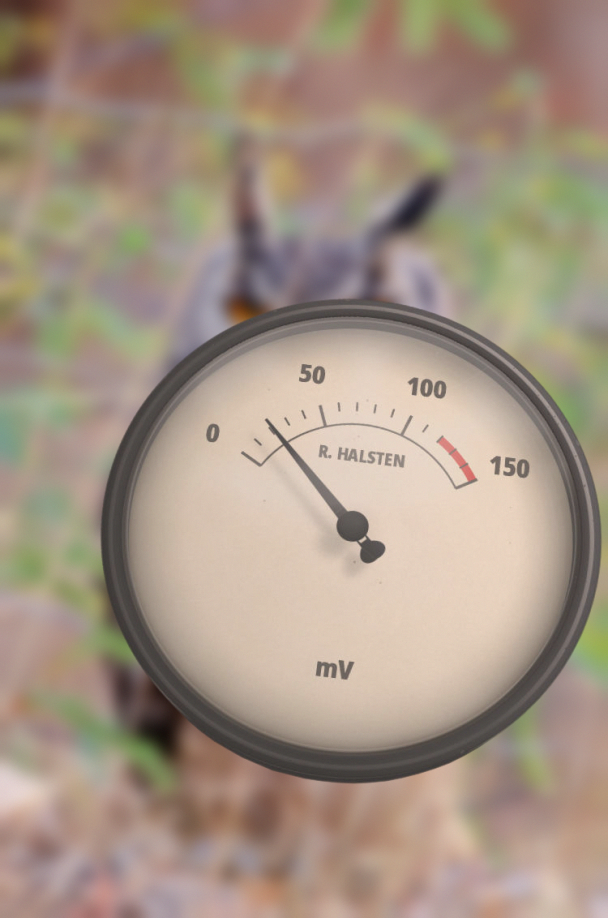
{"value": 20, "unit": "mV"}
